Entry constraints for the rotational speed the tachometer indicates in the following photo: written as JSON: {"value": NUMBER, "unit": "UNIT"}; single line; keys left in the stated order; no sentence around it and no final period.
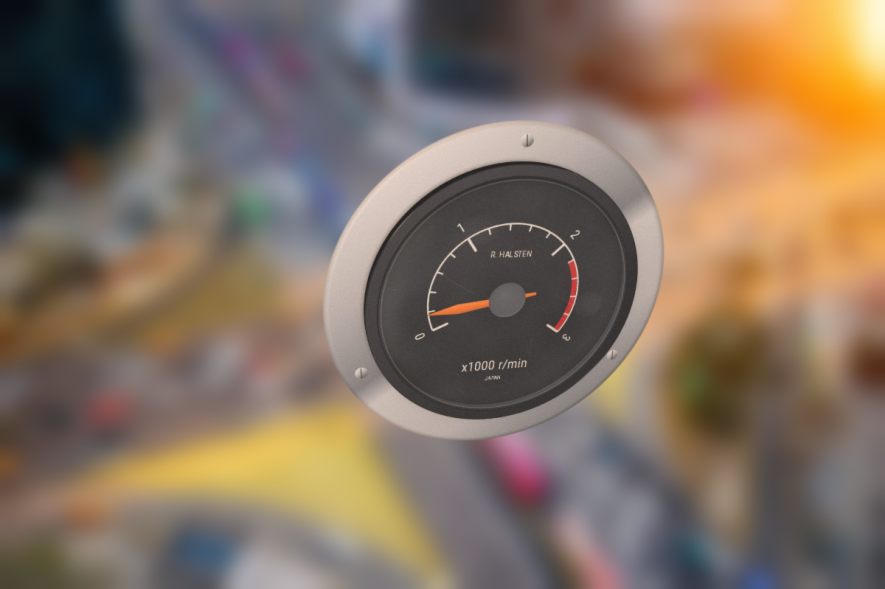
{"value": 200, "unit": "rpm"}
